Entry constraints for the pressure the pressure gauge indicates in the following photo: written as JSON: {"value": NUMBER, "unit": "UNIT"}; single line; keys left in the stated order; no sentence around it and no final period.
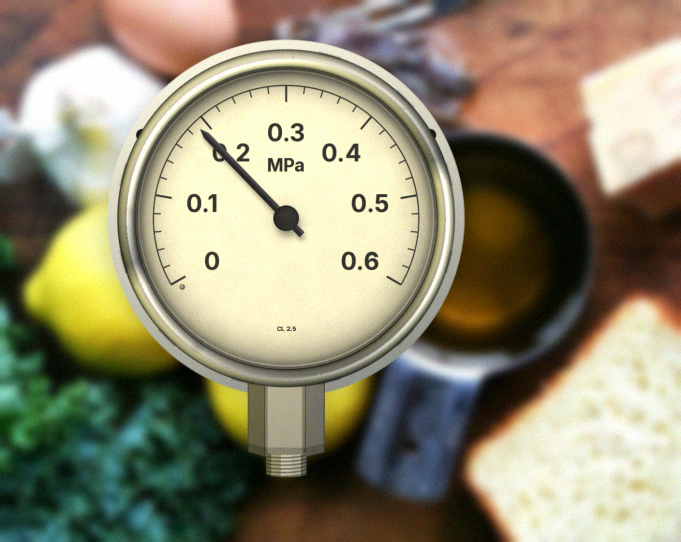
{"value": 0.19, "unit": "MPa"}
